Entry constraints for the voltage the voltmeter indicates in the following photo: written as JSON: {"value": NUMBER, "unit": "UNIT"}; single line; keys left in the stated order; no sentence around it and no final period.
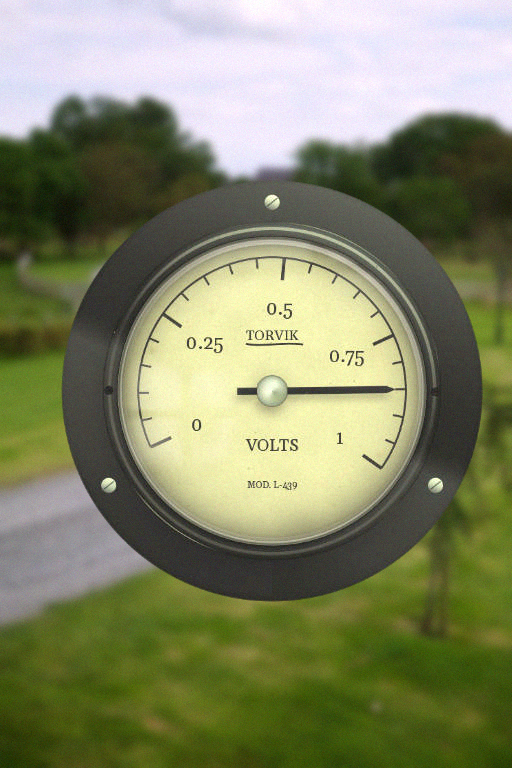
{"value": 0.85, "unit": "V"}
